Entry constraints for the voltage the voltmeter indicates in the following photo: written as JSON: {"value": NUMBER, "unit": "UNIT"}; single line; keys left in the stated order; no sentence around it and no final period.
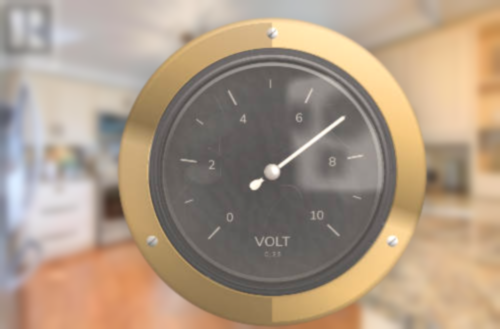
{"value": 7, "unit": "V"}
